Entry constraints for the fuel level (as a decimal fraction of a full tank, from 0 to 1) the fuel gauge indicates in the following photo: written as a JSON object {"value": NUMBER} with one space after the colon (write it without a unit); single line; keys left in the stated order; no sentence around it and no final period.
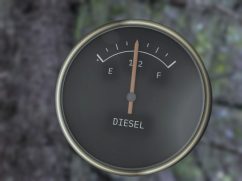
{"value": 0.5}
